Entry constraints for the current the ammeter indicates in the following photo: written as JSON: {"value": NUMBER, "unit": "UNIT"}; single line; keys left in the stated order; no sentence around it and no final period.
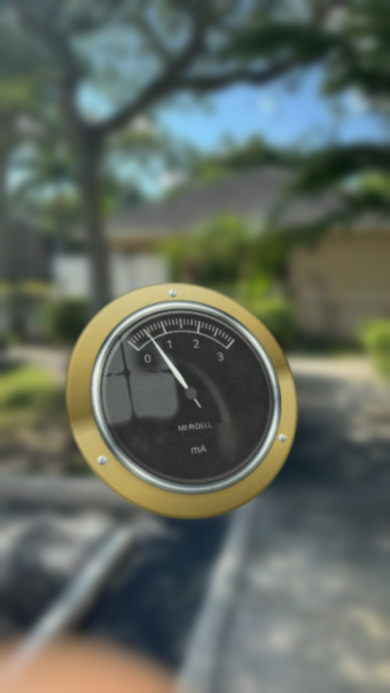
{"value": 0.5, "unit": "mA"}
